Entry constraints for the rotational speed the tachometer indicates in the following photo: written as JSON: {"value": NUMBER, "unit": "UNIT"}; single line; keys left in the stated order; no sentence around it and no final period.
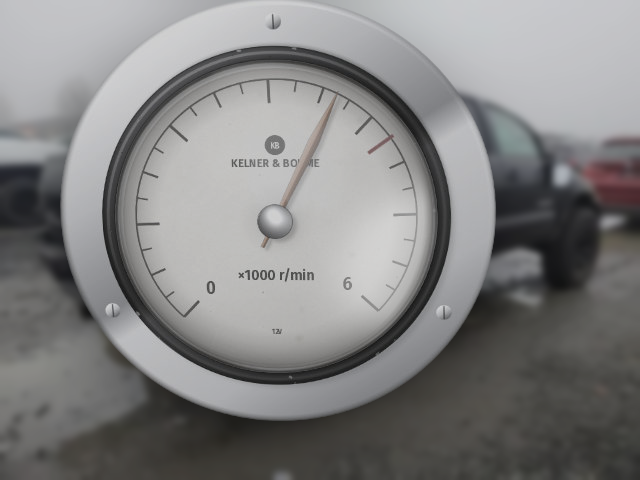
{"value": 3625, "unit": "rpm"}
